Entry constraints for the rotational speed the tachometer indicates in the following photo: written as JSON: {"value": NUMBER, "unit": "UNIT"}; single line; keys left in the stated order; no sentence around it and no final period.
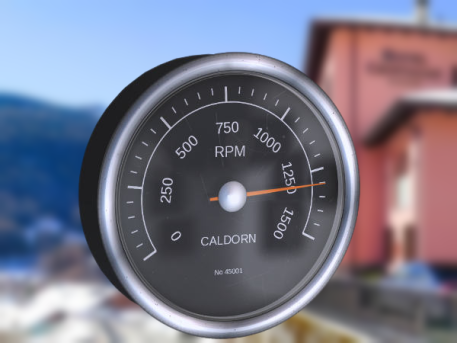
{"value": 1300, "unit": "rpm"}
